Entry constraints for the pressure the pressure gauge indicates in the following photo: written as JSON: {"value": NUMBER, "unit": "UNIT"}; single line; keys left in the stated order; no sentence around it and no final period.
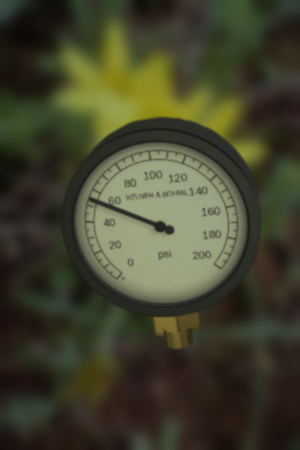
{"value": 55, "unit": "psi"}
